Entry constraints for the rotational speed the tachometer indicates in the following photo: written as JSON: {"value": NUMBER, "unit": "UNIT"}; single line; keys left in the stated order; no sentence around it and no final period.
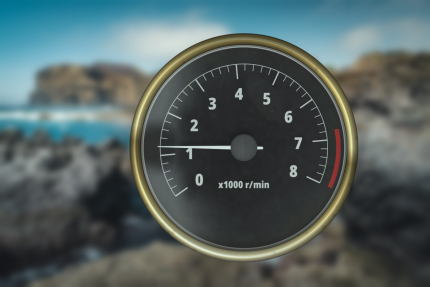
{"value": 1200, "unit": "rpm"}
